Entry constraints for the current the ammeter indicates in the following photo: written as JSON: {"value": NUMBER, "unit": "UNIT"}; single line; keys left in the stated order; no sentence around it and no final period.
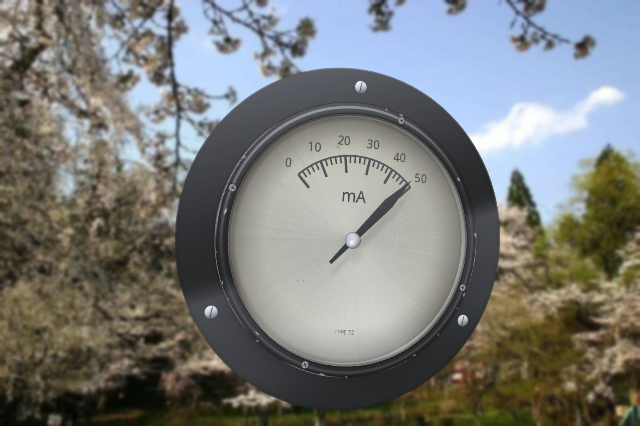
{"value": 48, "unit": "mA"}
